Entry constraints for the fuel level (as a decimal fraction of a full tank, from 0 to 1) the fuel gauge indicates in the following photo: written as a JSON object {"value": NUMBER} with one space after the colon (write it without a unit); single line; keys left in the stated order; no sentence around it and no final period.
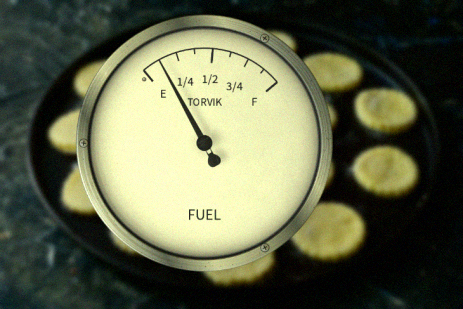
{"value": 0.125}
